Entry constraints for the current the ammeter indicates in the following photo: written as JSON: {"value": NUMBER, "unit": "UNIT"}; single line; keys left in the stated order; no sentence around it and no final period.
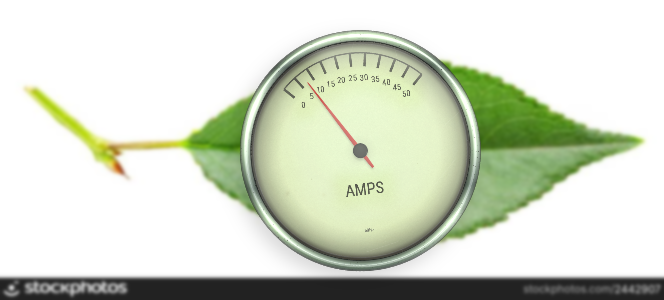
{"value": 7.5, "unit": "A"}
